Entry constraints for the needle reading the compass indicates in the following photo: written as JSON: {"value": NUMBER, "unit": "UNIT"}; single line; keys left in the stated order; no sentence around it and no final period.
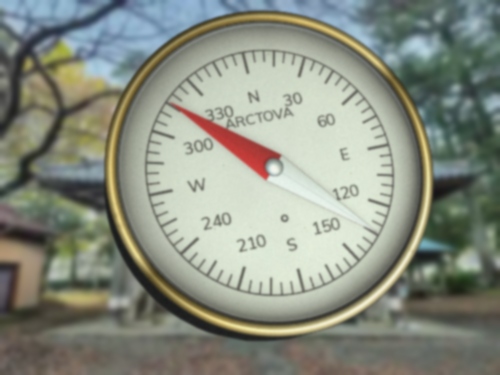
{"value": 315, "unit": "°"}
